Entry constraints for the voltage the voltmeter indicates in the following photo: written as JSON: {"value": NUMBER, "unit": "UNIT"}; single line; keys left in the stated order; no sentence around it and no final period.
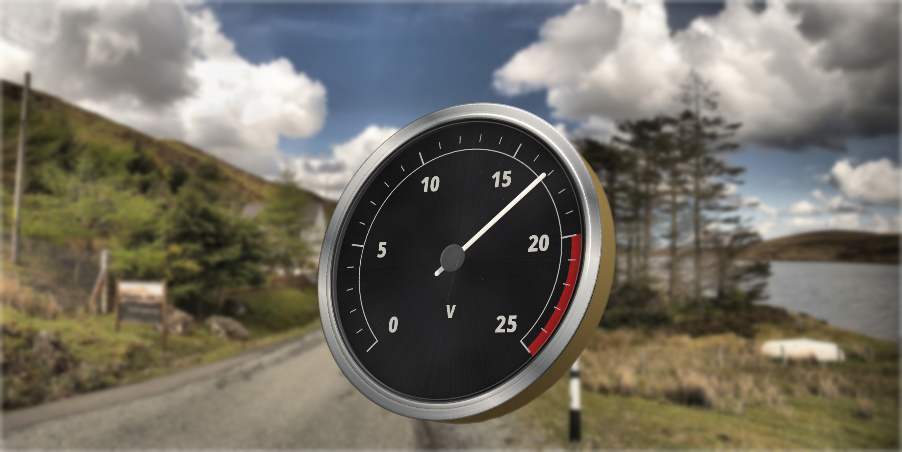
{"value": 17, "unit": "V"}
